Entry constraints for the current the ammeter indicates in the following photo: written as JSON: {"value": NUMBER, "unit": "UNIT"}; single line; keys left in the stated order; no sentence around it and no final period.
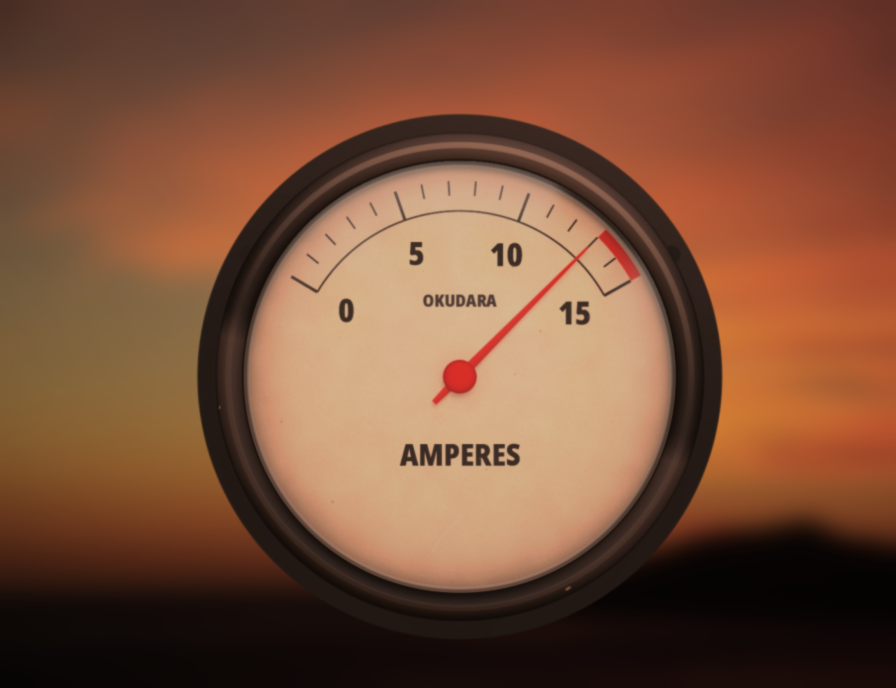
{"value": 13, "unit": "A"}
